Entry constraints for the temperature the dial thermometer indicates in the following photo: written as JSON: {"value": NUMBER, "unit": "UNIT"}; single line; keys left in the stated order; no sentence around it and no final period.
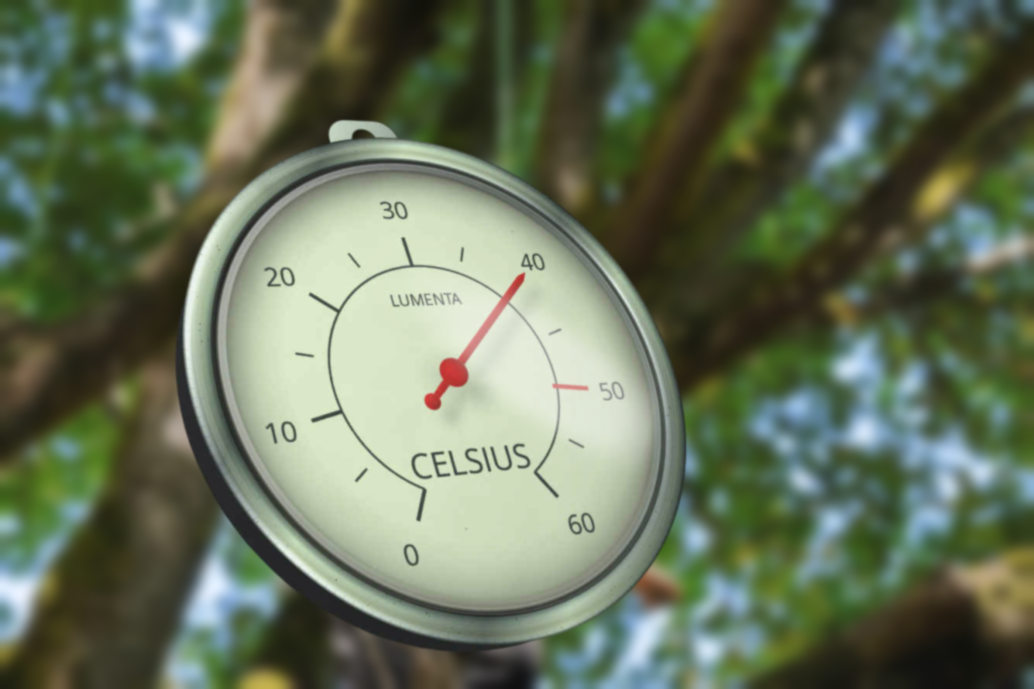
{"value": 40, "unit": "°C"}
